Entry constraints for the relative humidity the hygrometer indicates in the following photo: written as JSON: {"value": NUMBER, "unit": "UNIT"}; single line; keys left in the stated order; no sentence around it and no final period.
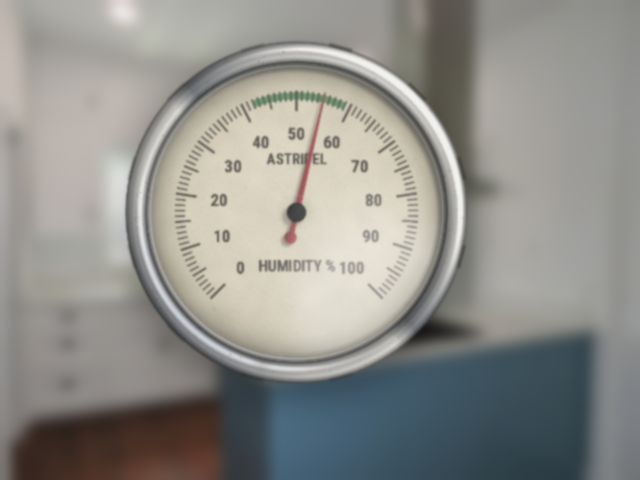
{"value": 55, "unit": "%"}
